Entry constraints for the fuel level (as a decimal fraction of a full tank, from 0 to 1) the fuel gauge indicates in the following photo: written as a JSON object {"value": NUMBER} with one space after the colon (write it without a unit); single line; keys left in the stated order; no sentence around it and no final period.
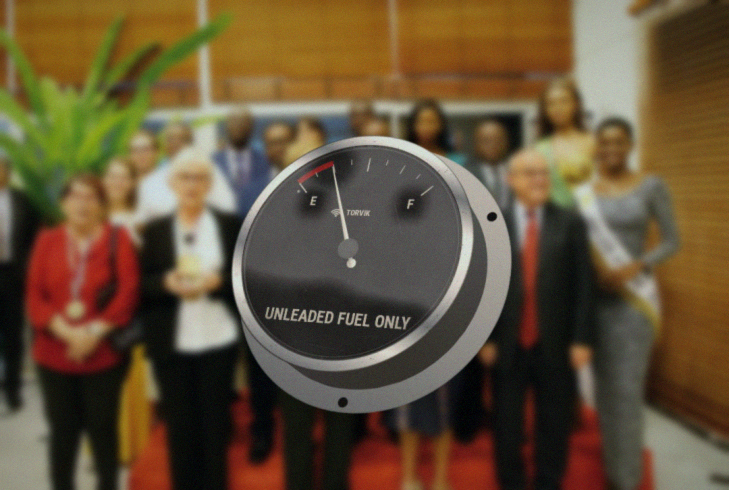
{"value": 0.25}
